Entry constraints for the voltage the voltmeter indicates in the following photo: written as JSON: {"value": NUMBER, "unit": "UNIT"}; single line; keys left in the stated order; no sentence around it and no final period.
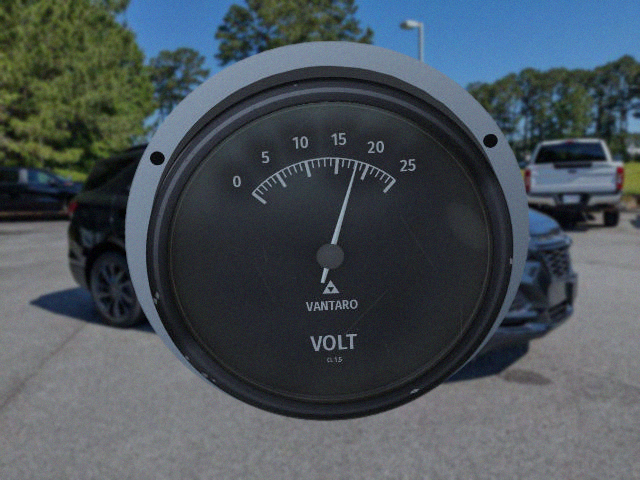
{"value": 18, "unit": "V"}
